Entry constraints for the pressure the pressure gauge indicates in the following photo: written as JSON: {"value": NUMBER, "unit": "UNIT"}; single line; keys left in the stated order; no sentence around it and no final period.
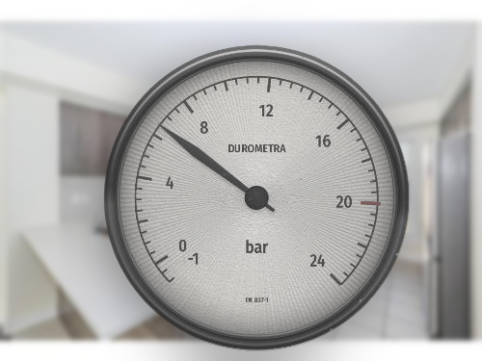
{"value": 6.5, "unit": "bar"}
